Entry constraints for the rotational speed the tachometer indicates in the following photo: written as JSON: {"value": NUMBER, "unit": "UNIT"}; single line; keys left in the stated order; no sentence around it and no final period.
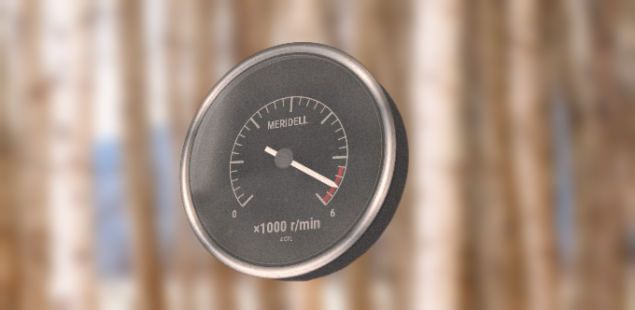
{"value": 5600, "unit": "rpm"}
